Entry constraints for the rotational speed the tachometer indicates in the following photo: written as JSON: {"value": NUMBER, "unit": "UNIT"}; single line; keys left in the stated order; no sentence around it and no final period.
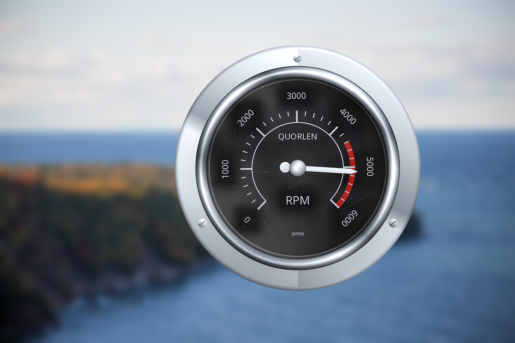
{"value": 5100, "unit": "rpm"}
